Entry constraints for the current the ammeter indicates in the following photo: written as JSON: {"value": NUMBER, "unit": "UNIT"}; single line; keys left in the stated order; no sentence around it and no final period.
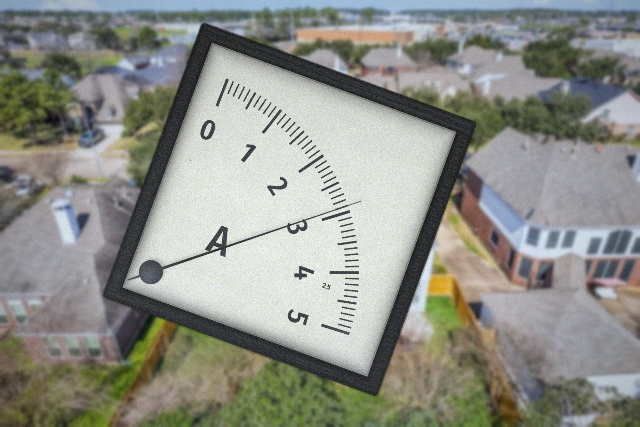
{"value": 2.9, "unit": "A"}
